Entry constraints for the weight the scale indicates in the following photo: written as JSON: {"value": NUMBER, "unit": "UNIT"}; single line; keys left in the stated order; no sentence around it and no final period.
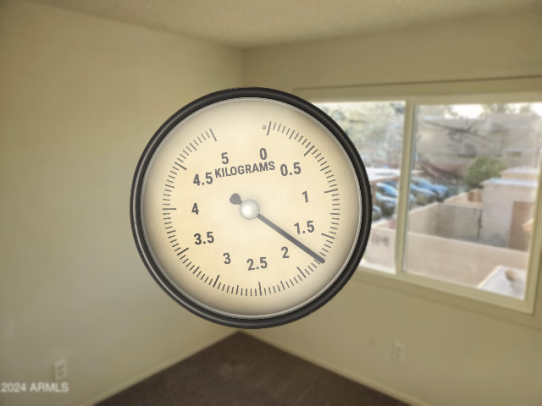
{"value": 1.75, "unit": "kg"}
